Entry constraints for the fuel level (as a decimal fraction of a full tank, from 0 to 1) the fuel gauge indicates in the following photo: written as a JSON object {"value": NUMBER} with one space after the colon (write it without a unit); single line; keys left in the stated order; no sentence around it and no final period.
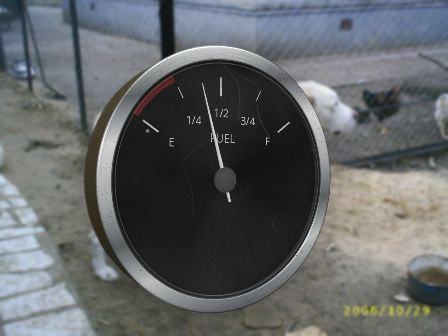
{"value": 0.375}
